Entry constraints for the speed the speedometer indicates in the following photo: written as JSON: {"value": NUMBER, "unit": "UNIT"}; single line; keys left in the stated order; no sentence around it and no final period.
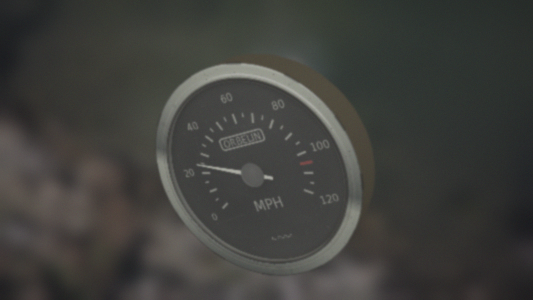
{"value": 25, "unit": "mph"}
